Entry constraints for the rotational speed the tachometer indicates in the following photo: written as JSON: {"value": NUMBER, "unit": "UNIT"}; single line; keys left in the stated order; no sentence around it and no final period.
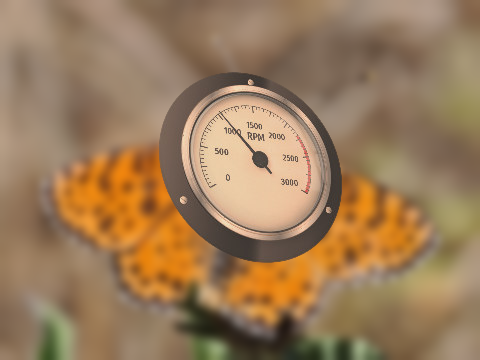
{"value": 1000, "unit": "rpm"}
